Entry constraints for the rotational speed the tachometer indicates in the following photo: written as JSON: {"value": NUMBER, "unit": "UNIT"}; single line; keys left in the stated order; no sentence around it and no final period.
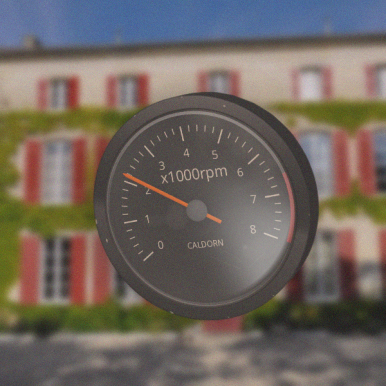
{"value": 2200, "unit": "rpm"}
